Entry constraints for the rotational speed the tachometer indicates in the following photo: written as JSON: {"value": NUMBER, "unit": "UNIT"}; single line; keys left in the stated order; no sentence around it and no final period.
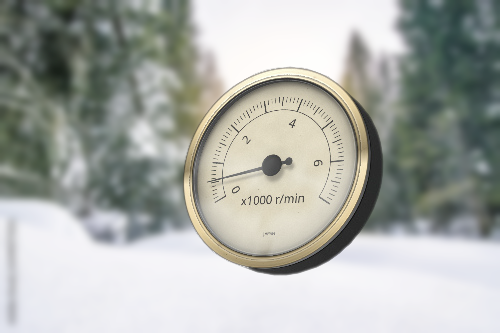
{"value": 500, "unit": "rpm"}
